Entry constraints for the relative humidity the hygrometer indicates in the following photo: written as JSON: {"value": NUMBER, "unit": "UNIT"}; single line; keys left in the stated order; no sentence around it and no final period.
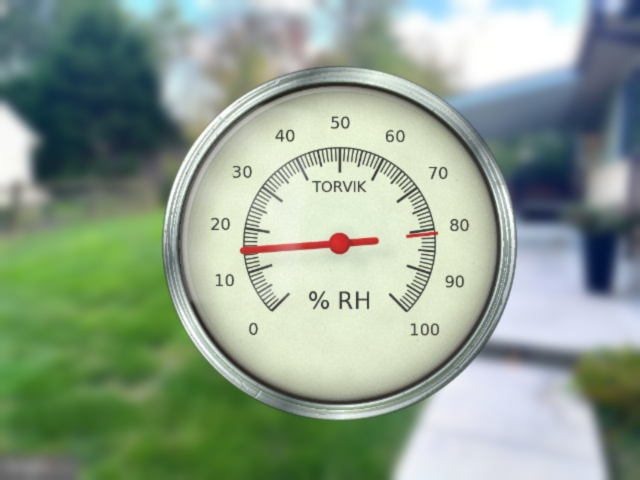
{"value": 15, "unit": "%"}
